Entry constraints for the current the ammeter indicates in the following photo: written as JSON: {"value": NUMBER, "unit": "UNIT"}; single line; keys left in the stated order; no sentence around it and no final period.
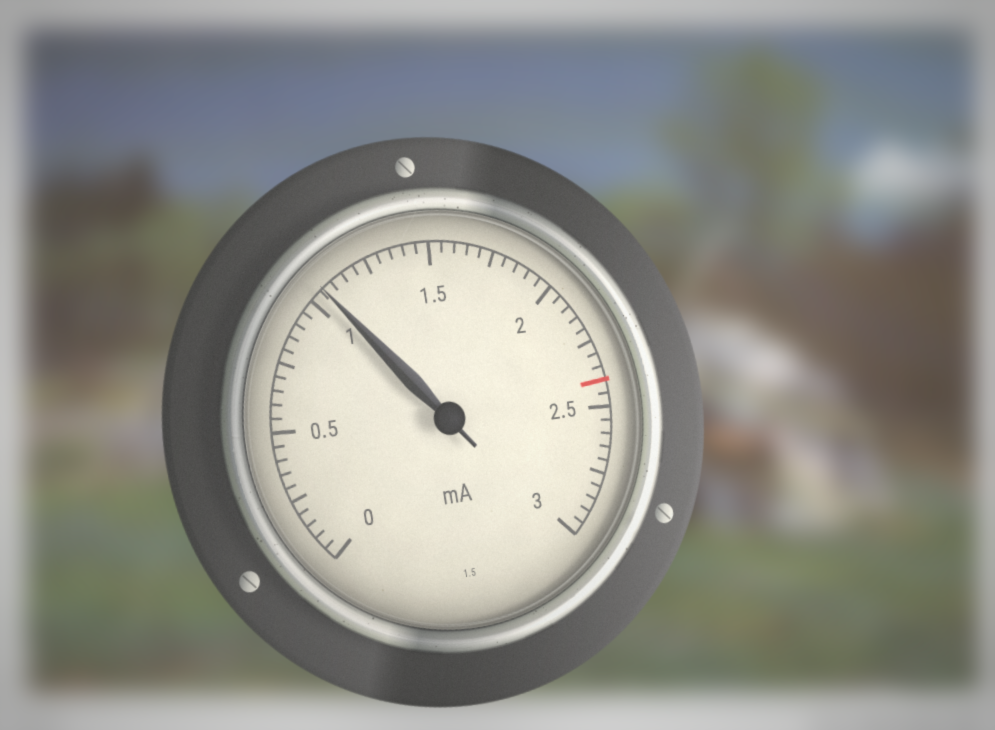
{"value": 1.05, "unit": "mA"}
